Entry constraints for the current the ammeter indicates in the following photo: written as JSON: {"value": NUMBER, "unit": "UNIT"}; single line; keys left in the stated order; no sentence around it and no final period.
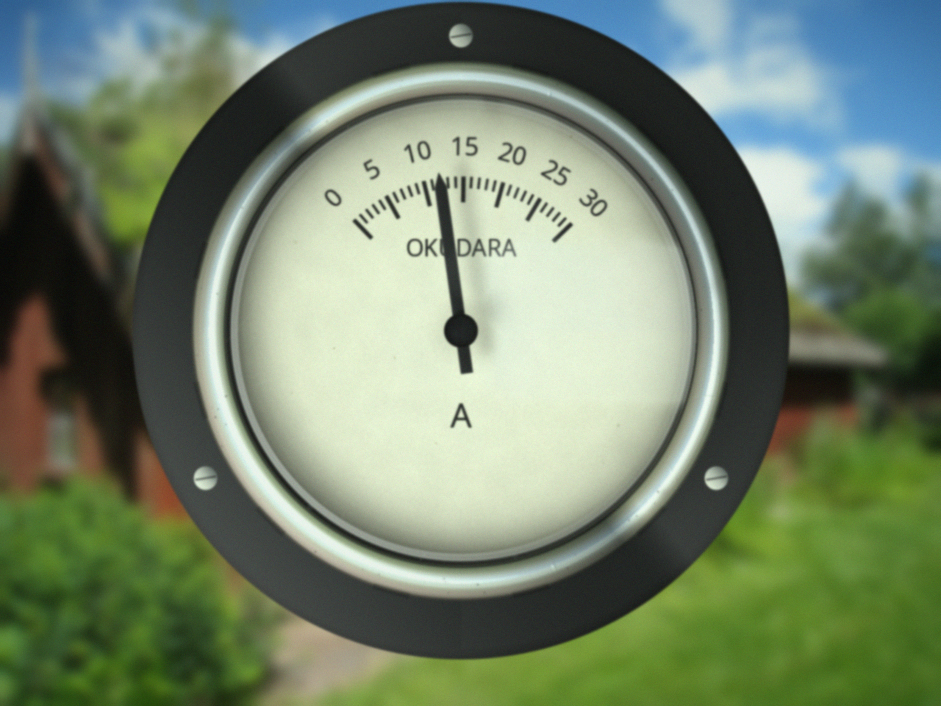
{"value": 12, "unit": "A"}
